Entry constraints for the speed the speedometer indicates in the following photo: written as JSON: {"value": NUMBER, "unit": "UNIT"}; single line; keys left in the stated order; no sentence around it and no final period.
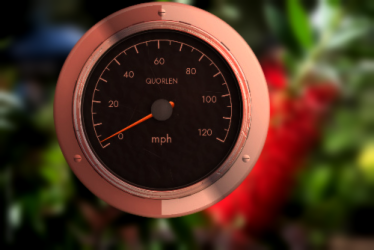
{"value": 2.5, "unit": "mph"}
